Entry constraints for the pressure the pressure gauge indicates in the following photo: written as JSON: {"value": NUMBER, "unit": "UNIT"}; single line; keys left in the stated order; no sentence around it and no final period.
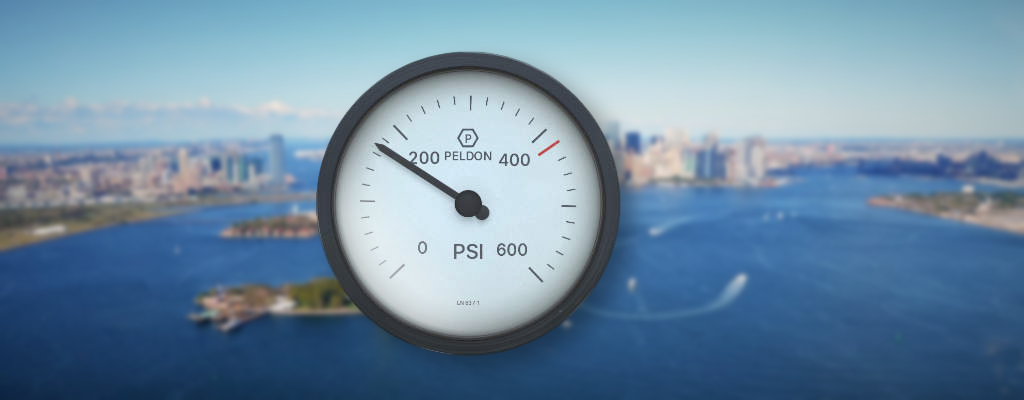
{"value": 170, "unit": "psi"}
